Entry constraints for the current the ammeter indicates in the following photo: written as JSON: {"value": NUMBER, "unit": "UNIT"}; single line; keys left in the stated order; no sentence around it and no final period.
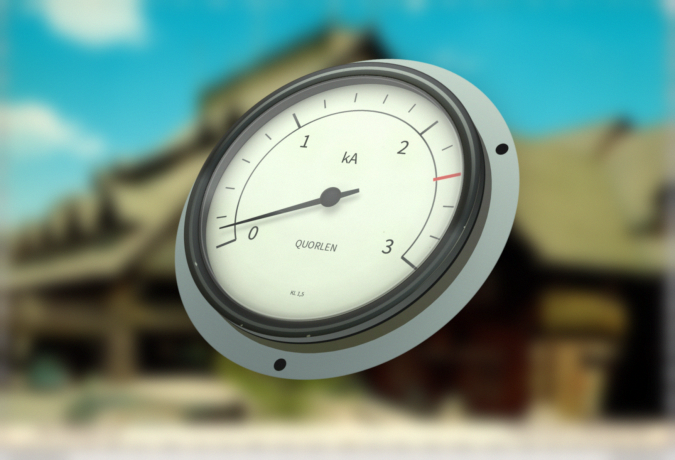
{"value": 0.1, "unit": "kA"}
